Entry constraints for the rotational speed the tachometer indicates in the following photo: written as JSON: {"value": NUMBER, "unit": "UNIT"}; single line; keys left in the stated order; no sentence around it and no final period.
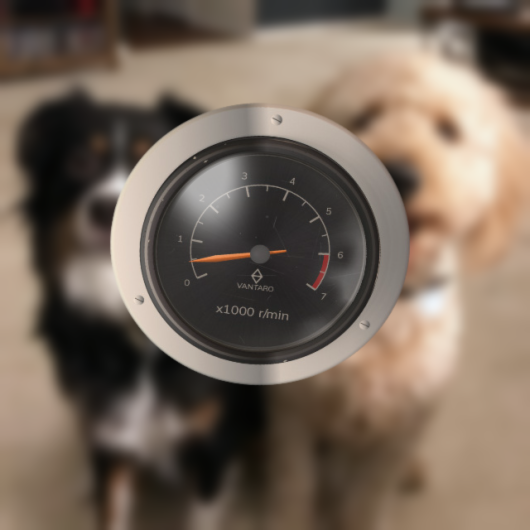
{"value": 500, "unit": "rpm"}
